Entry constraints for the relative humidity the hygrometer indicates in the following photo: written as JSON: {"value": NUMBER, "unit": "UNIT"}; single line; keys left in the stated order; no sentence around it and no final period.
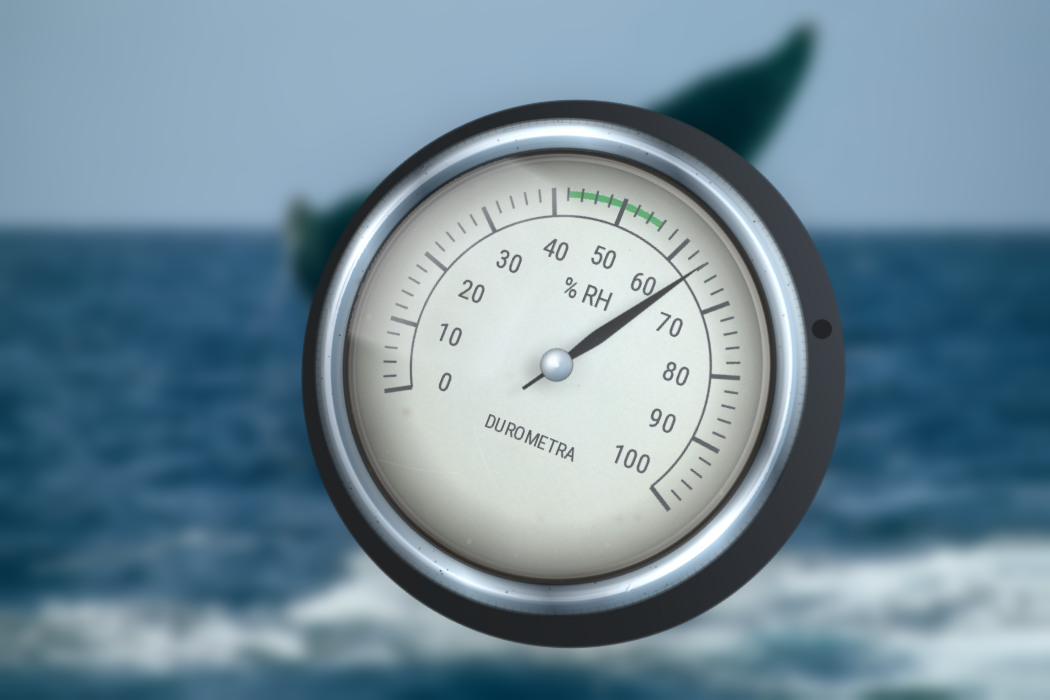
{"value": 64, "unit": "%"}
